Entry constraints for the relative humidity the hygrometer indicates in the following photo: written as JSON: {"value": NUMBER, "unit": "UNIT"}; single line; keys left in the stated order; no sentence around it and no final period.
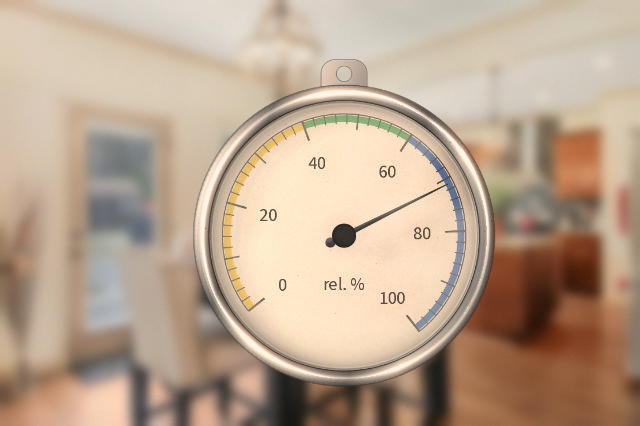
{"value": 71, "unit": "%"}
